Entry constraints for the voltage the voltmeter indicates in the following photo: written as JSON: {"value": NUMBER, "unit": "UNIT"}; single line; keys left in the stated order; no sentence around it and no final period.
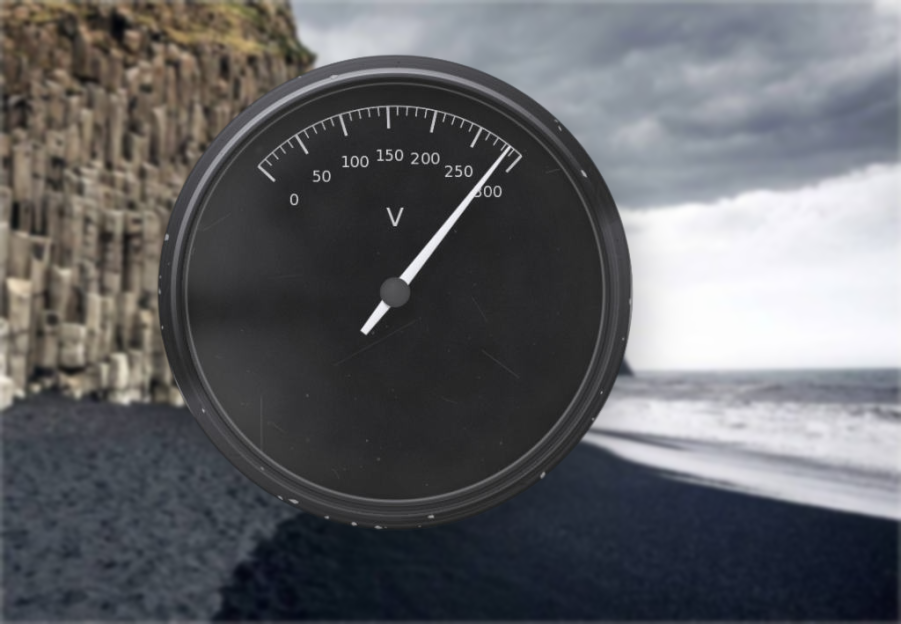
{"value": 285, "unit": "V"}
